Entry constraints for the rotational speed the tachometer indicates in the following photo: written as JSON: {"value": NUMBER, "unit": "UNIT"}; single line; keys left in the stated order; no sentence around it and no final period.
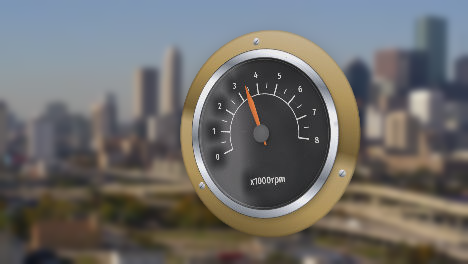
{"value": 3500, "unit": "rpm"}
